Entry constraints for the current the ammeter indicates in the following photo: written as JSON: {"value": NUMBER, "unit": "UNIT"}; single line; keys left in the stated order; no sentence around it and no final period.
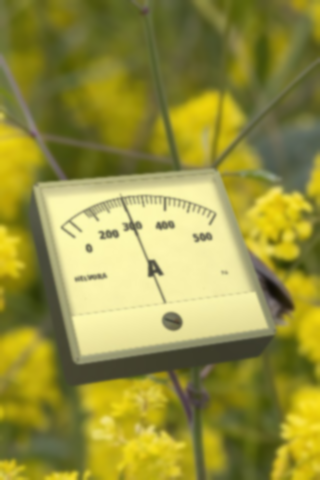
{"value": 300, "unit": "A"}
